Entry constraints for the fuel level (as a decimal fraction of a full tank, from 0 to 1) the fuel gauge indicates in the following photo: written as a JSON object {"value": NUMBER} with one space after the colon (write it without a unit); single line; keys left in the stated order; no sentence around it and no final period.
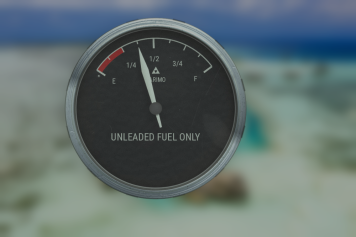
{"value": 0.375}
